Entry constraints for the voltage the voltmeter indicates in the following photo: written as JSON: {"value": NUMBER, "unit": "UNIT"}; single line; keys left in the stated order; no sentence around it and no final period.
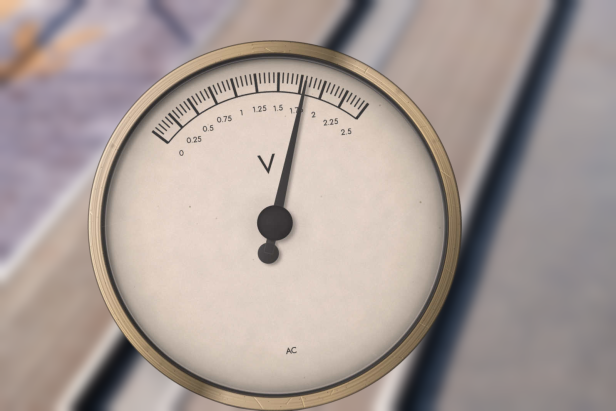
{"value": 1.8, "unit": "V"}
